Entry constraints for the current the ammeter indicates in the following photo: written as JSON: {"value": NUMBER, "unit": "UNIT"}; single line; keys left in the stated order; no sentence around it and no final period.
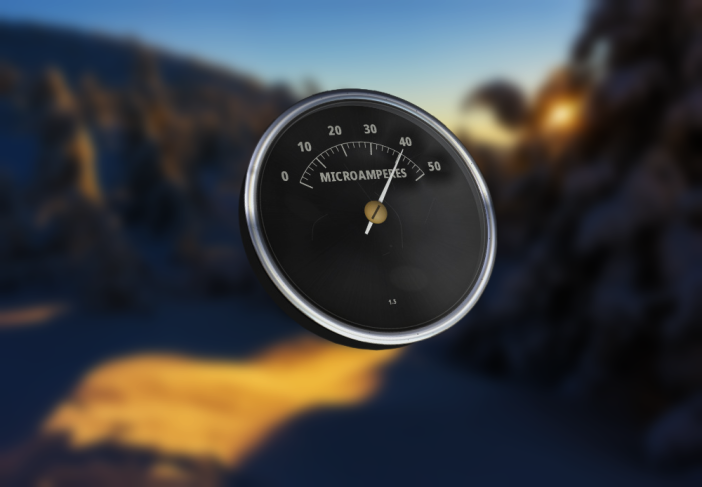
{"value": 40, "unit": "µA"}
